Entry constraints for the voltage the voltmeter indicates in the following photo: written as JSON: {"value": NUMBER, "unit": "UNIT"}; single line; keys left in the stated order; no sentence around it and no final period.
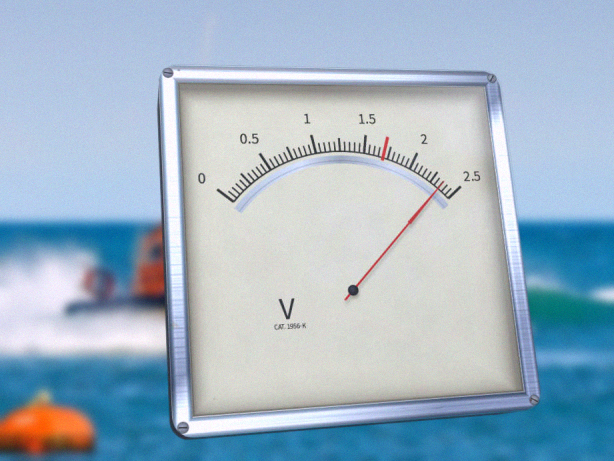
{"value": 2.35, "unit": "V"}
